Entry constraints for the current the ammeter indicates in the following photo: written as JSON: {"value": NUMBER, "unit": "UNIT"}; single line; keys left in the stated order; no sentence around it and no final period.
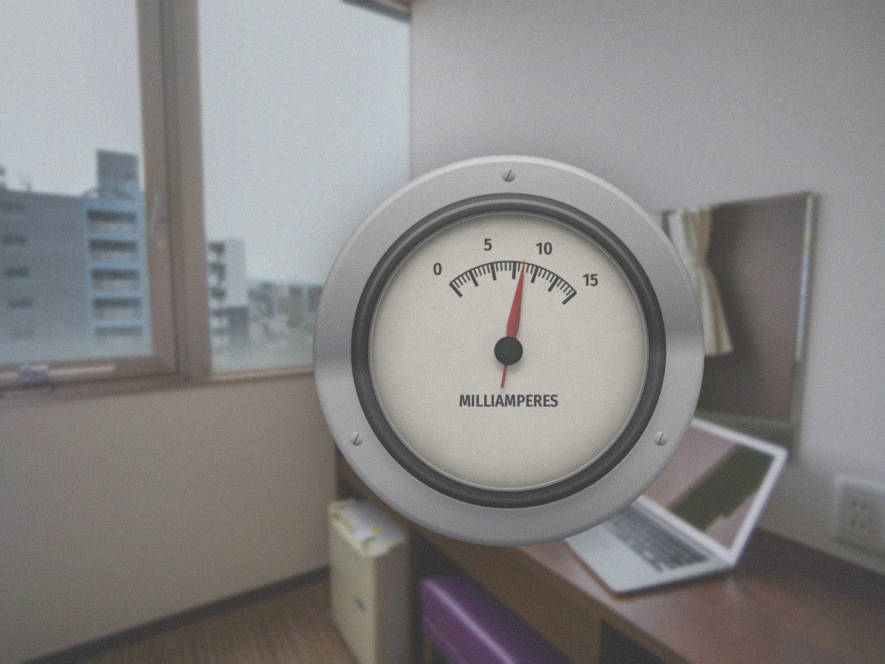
{"value": 8.5, "unit": "mA"}
